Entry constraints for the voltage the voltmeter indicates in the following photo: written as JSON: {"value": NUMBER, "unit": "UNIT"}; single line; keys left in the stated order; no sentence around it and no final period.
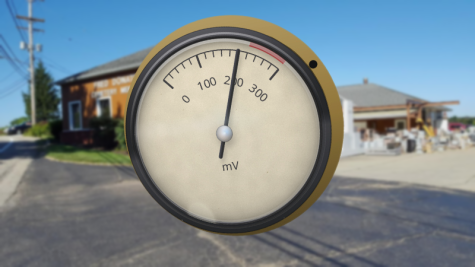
{"value": 200, "unit": "mV"}
